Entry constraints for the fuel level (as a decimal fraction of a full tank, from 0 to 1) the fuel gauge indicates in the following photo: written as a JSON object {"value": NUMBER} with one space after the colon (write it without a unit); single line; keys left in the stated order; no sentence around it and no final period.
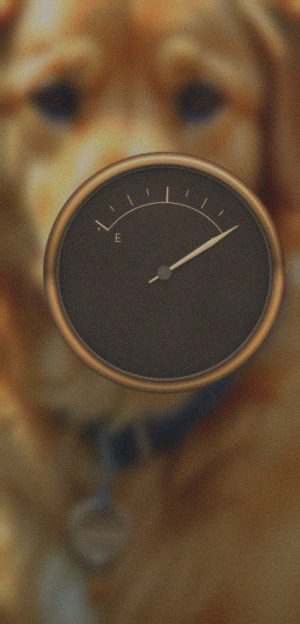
{"value": 1}
